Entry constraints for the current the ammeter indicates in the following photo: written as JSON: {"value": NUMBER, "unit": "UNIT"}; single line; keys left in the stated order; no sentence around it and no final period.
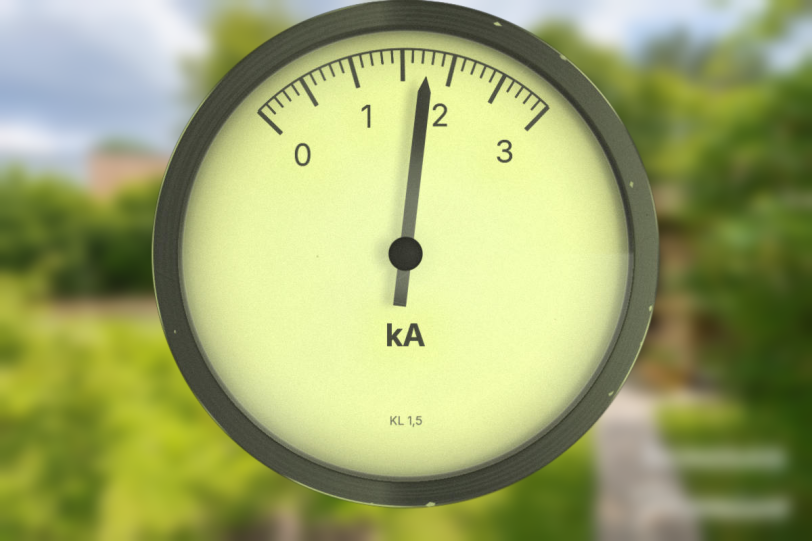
{"value": 1.75, "unit": "kA"}
